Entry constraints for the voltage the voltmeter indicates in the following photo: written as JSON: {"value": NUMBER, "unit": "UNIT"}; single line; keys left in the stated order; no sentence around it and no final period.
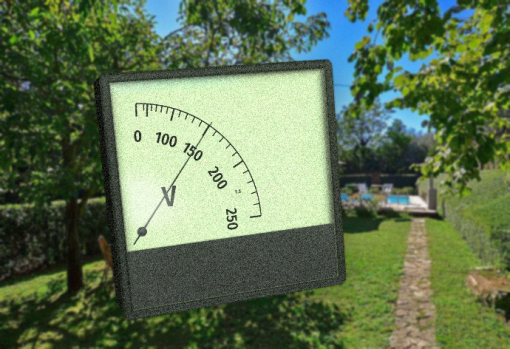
{"value": 150, "unit": "V"}
